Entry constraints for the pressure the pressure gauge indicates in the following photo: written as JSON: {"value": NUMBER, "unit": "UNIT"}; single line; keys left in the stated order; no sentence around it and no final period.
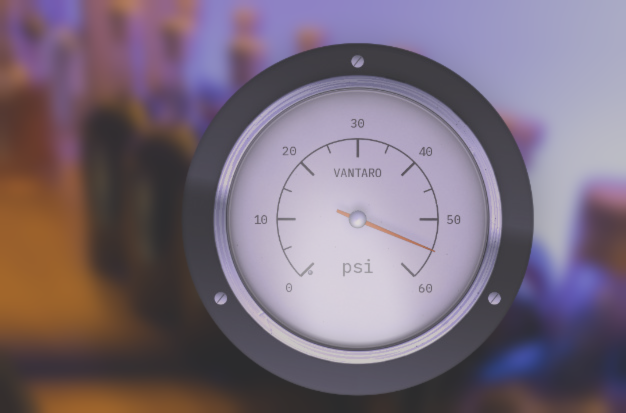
{"value": 55, "unit": "psi"}
